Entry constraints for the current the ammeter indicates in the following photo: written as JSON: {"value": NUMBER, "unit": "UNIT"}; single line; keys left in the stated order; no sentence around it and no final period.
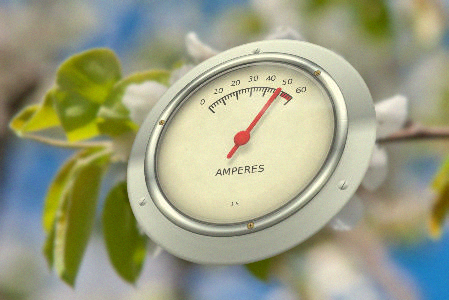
{"value": 50, "unit": "A"}
